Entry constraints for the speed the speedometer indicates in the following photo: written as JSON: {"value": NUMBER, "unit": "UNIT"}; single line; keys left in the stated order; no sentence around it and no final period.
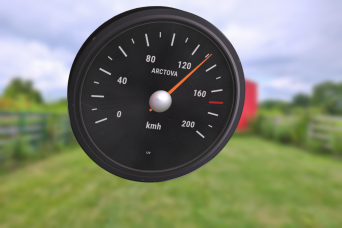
{"value": 130, "unit": "km/h"}
